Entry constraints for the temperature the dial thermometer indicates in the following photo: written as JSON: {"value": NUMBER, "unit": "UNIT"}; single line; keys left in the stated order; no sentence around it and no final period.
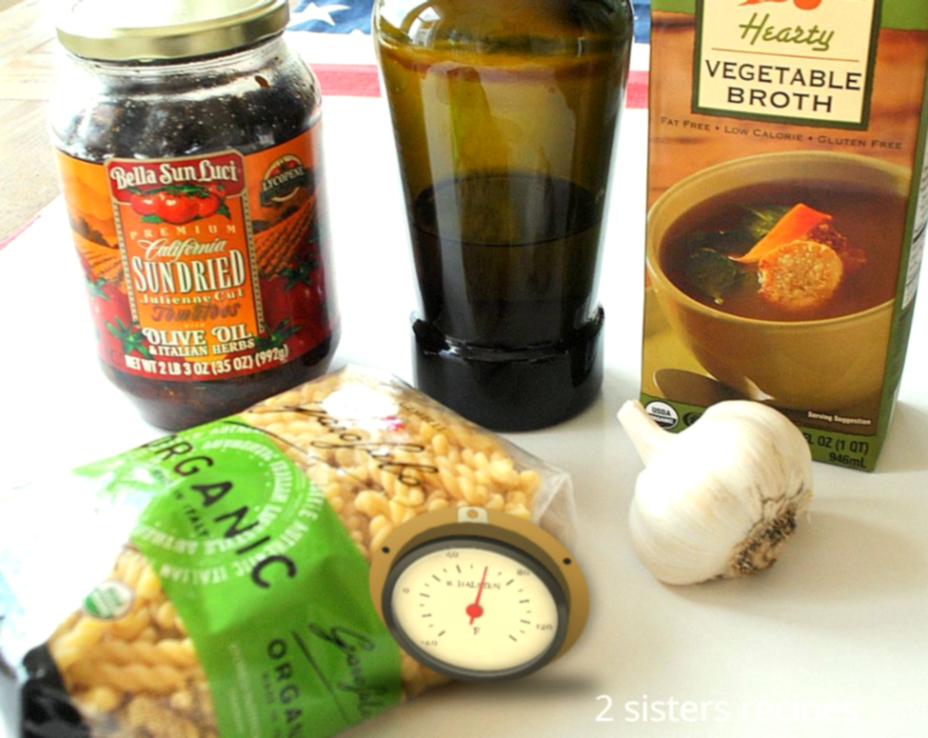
{"value": 60, "unit": "°F"}
